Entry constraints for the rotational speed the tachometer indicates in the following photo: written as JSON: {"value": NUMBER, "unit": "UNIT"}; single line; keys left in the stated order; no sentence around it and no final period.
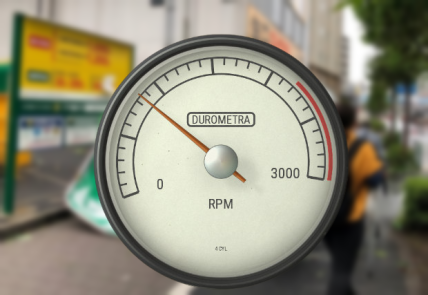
{"value": 850, "unit": "rpm"}
